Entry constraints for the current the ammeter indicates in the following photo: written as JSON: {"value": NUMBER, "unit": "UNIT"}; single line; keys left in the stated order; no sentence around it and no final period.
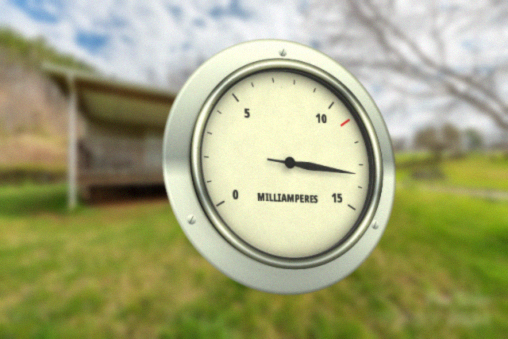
{"value": 13.5, "unit": "mA"}
